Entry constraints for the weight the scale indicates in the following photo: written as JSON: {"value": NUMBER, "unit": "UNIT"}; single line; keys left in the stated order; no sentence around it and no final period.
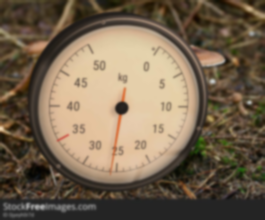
{"value": 26, "unit": "kg"}
